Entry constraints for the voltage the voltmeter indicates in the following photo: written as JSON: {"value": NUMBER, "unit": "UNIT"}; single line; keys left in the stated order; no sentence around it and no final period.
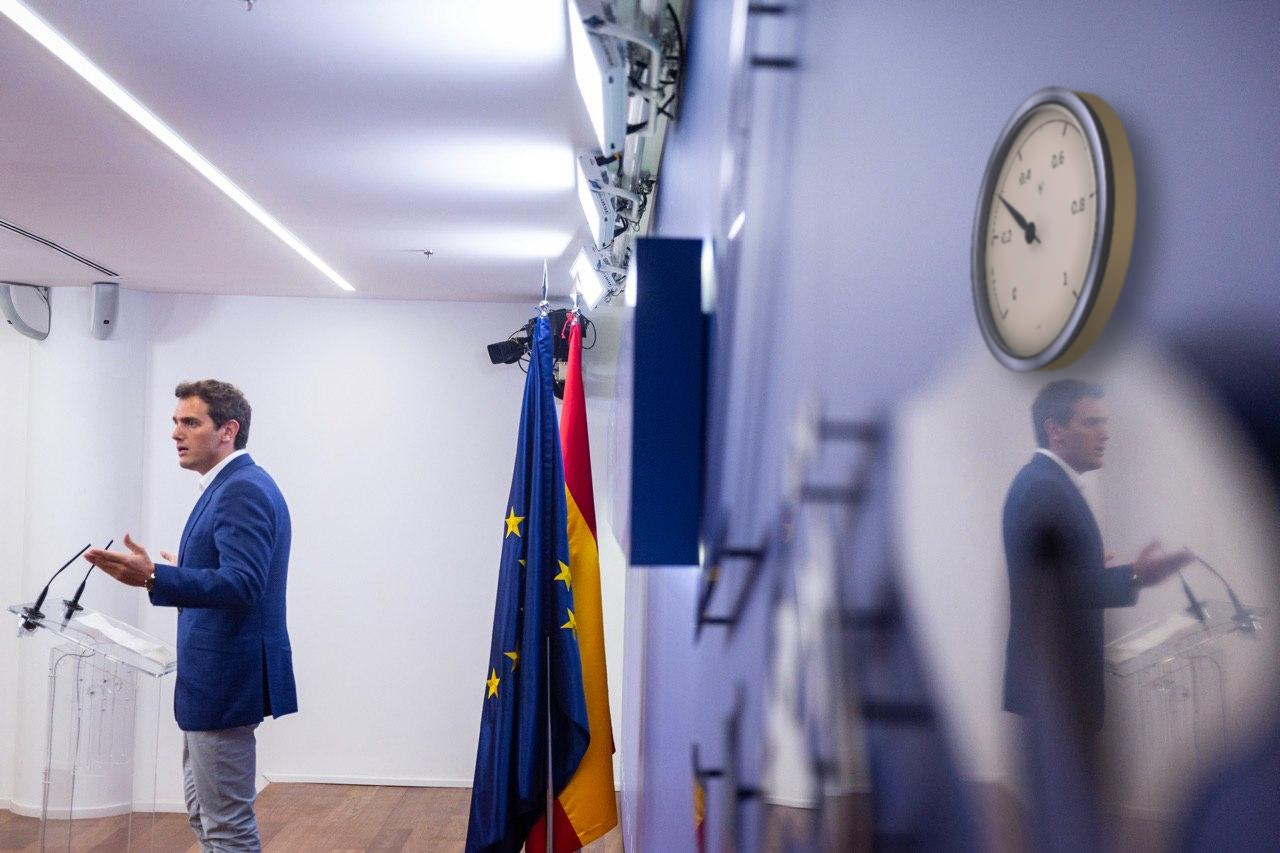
{"value": 0.3, "unit": "V"}
